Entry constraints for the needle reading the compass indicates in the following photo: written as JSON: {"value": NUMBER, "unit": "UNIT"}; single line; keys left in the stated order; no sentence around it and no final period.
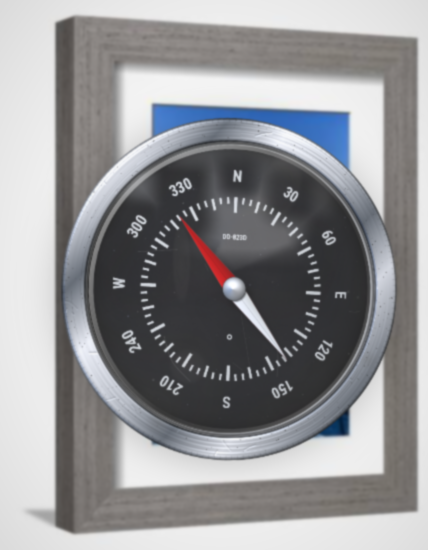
{"value": 320, "unit": "°"}
